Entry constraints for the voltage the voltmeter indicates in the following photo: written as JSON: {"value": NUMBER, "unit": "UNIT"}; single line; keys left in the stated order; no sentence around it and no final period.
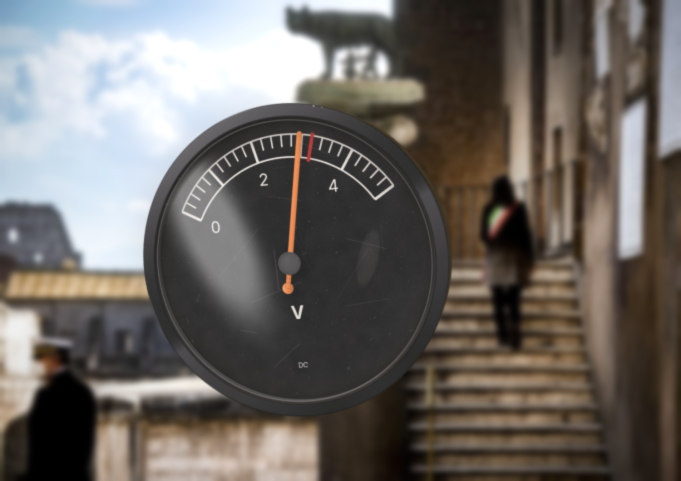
{"value": 3, "unit": "V"}
